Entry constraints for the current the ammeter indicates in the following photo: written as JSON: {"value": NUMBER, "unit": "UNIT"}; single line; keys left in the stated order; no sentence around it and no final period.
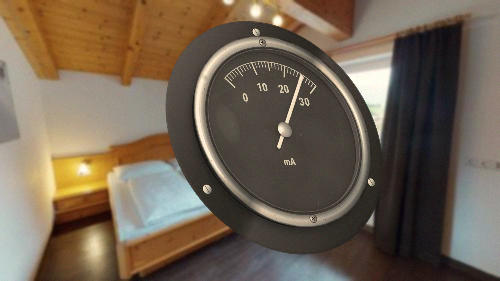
{"value": 25, "unit": "mA"}
